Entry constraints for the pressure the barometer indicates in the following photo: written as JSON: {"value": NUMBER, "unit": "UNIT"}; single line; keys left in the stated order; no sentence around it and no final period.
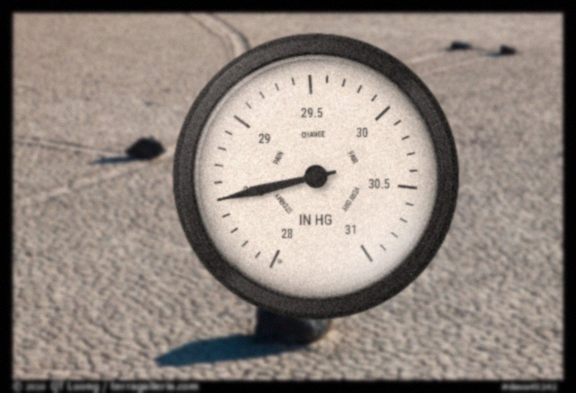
{"value": 28.5, "unit": "inHg"}
